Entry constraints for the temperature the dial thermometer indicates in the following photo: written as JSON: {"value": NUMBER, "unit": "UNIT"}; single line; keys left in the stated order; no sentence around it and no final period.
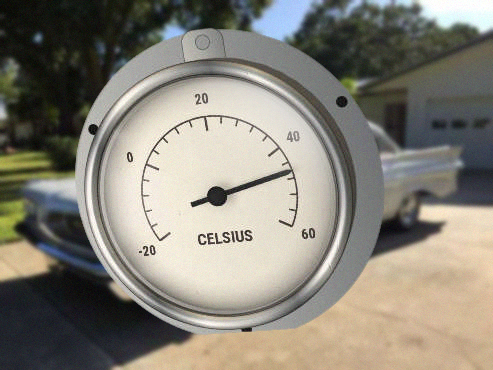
{"value": 46, "unit": "°C"}
